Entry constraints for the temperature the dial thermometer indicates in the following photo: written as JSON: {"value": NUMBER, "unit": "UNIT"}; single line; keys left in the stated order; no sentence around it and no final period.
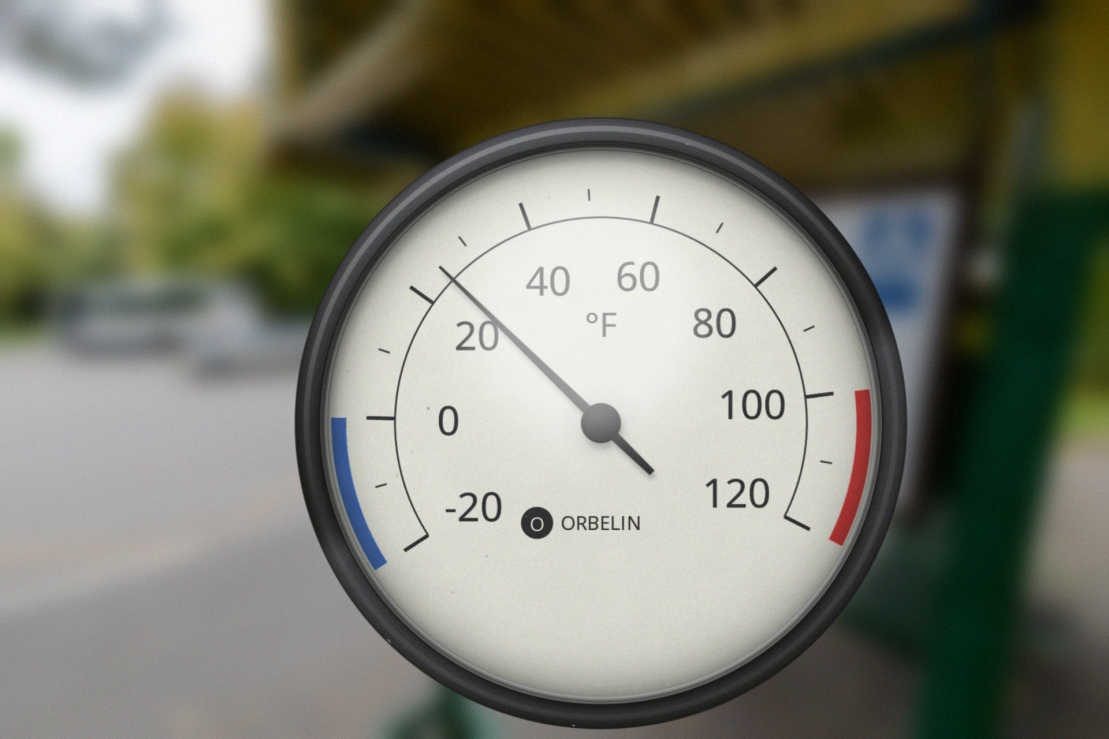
{"value": 25, "unit": "°F"}
